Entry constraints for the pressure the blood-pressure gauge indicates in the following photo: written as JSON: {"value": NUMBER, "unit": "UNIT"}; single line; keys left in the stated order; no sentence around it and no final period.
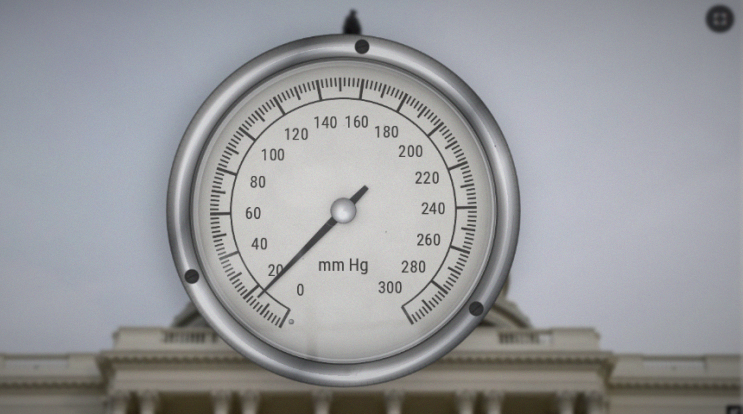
{"value": 16, "unit": "mmHg"}
